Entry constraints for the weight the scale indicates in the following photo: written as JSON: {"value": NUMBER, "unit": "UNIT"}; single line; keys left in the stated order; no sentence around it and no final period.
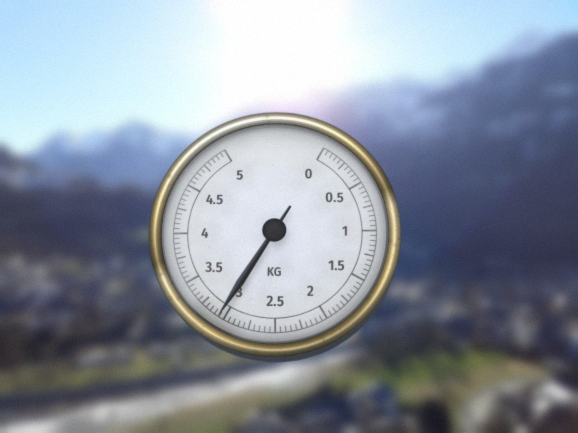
{"value": 3.05, "unit": "kg"}
